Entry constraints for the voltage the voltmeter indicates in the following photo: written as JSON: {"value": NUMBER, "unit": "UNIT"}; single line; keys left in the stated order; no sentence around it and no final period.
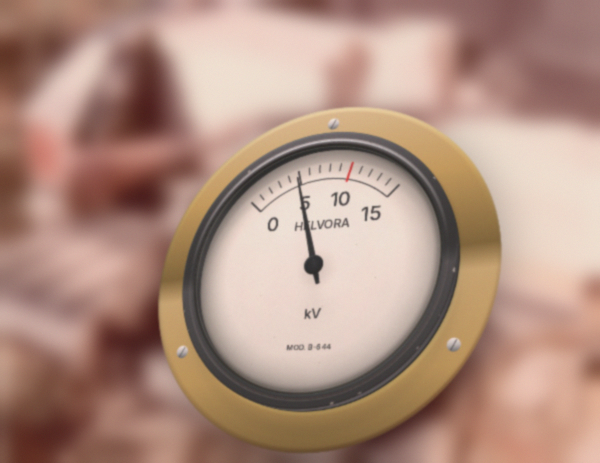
{"value": 5, "unit": "kV"}
